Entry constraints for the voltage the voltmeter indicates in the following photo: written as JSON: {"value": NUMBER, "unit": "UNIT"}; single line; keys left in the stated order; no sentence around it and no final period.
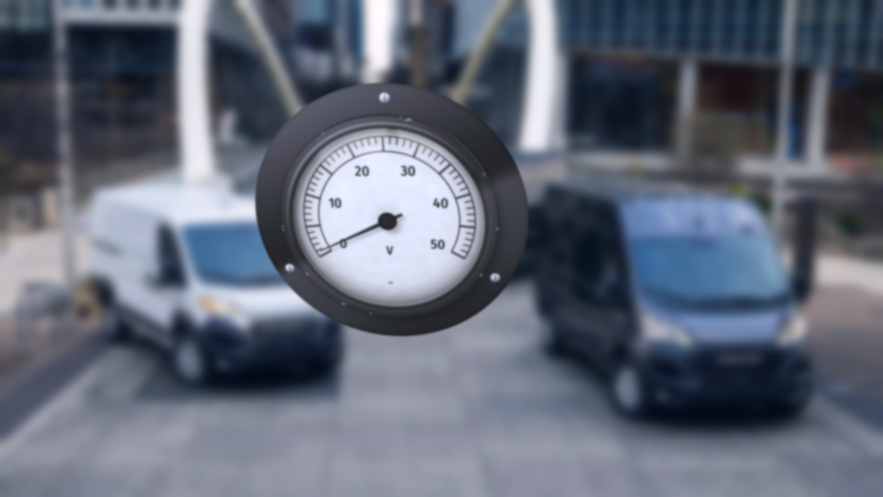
{"value": 1, "unit": "V"}
